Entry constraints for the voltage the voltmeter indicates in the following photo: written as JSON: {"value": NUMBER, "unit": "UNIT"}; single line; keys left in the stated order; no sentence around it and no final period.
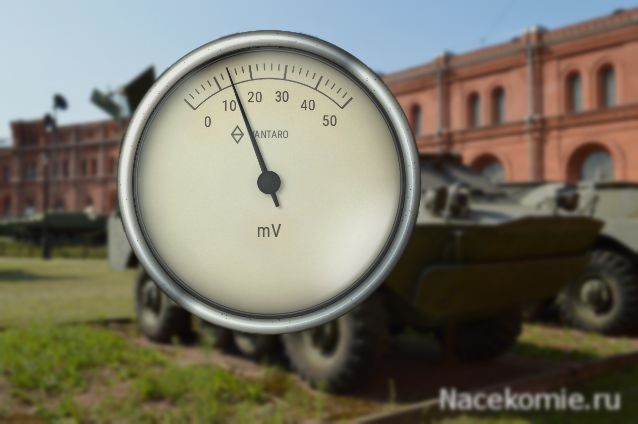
{"value": 14, "unit": "mV"}
